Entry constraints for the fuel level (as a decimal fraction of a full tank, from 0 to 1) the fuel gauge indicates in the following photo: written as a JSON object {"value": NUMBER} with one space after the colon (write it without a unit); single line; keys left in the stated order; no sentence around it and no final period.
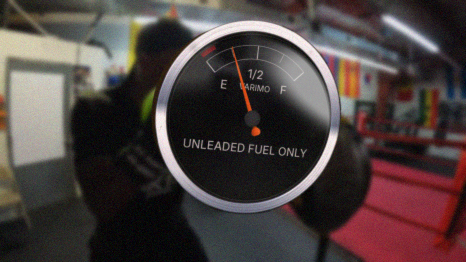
{"value": 0.25}
